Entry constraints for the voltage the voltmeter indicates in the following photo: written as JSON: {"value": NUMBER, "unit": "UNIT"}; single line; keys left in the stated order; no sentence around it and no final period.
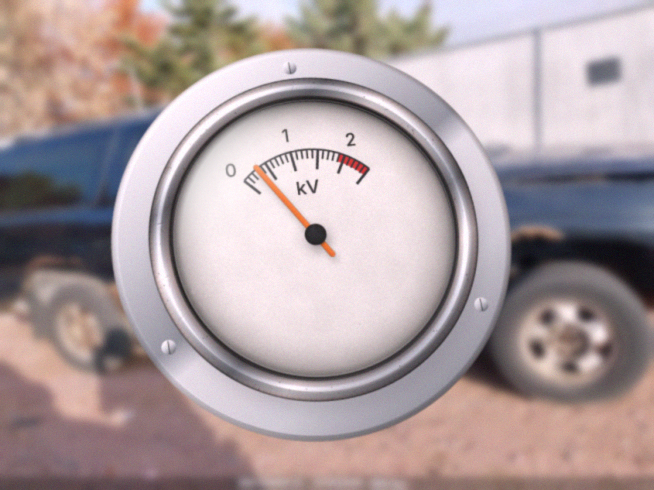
{"value": 0.3, "unit": "kV"}
